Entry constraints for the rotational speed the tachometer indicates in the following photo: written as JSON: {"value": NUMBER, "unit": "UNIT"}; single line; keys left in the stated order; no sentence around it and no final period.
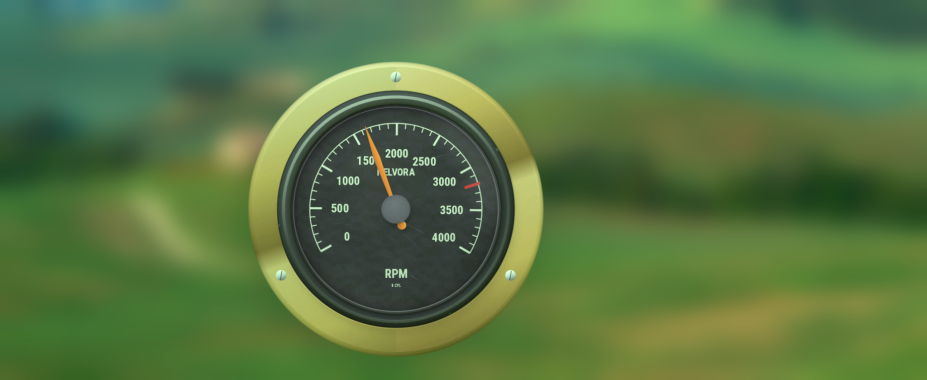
{"value": 1650, "unit": "rpm"}
